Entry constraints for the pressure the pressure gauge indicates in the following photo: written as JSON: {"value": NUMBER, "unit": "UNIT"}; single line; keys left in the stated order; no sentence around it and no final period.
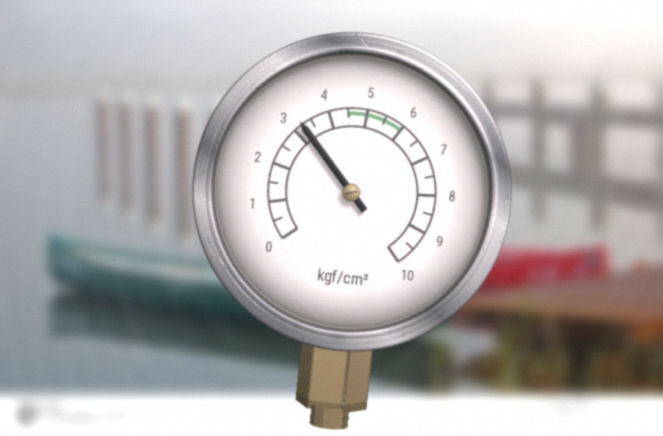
{"value": 3.25, "unit": "kg/cm²"}
